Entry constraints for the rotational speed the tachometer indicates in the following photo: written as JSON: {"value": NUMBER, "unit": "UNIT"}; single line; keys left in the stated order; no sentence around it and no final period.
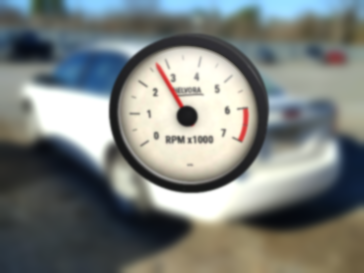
{"value": 2750, "unit": "rpm"}
